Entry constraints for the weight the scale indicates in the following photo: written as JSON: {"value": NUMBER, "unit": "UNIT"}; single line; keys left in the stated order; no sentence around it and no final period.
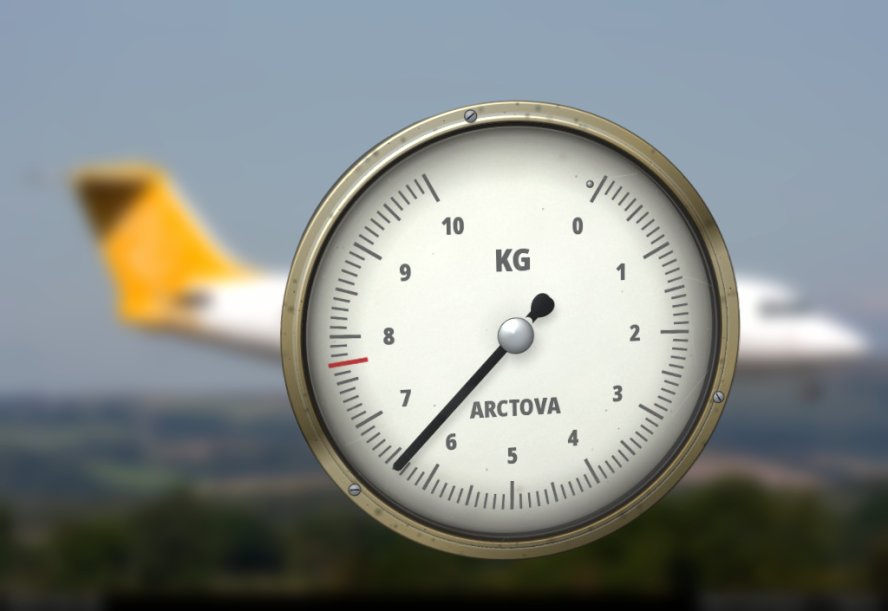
{"value": 6.4, "unit": "kg"}
